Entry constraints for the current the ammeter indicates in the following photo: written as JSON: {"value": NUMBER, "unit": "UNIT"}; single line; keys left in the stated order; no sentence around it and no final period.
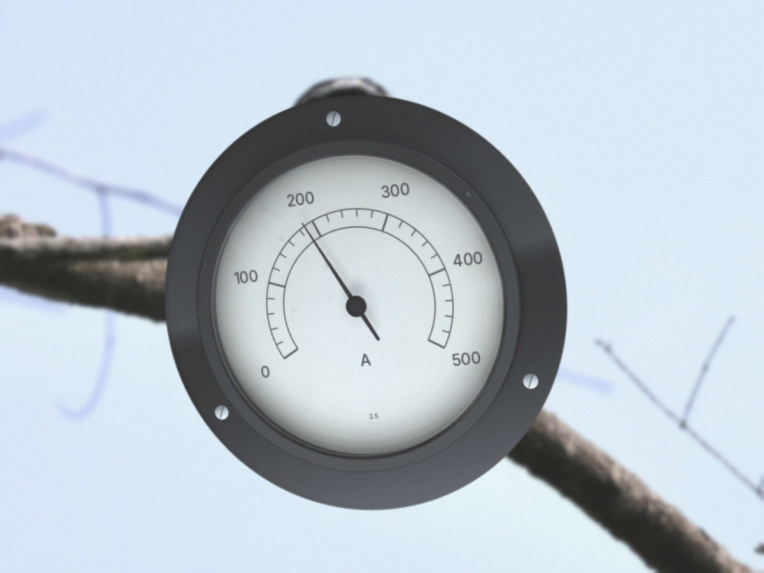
{"value": 190, "unit": "A"}
